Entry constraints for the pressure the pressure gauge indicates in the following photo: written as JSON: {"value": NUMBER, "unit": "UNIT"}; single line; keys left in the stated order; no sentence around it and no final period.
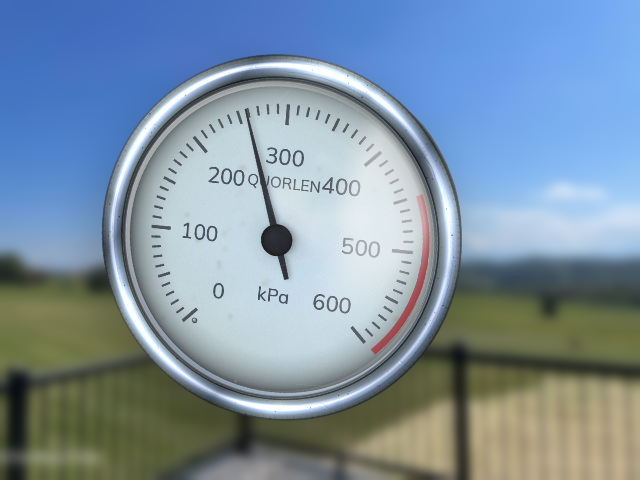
{"value": 260, "unit": "kPa"}
